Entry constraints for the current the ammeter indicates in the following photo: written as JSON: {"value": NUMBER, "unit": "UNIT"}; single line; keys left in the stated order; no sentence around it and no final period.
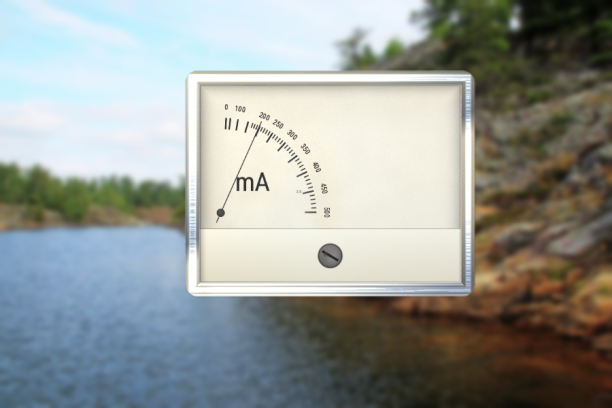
{"value": 200, "unit": "mA"}
